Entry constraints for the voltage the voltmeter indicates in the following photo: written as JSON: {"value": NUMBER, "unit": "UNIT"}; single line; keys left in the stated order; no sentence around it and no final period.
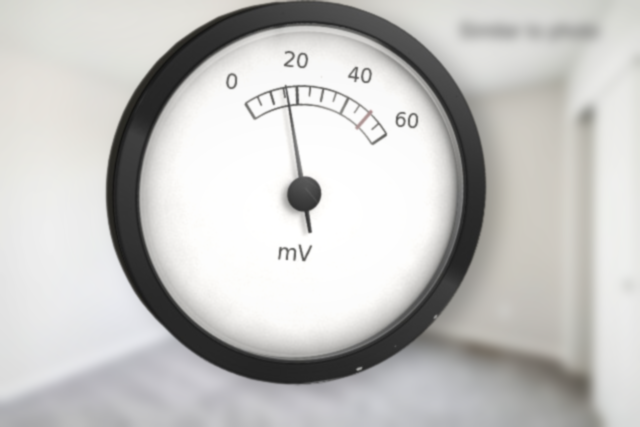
{"value": 15, "unit": "mV"}
